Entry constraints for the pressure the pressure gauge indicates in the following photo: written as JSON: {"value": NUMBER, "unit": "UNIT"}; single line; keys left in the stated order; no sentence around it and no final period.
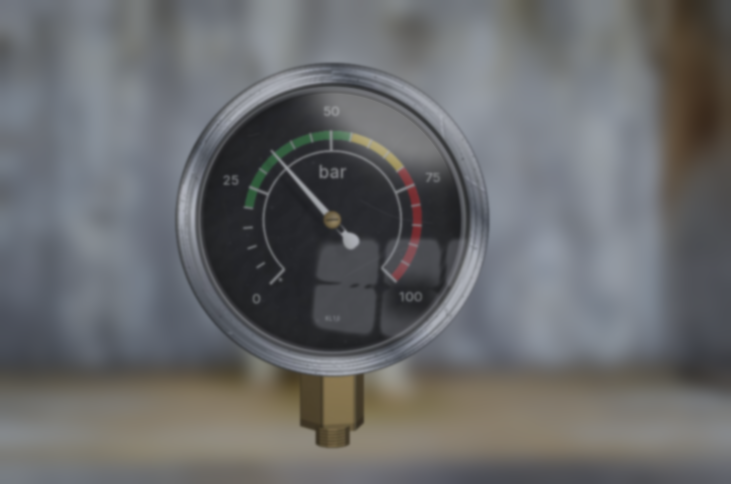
{"value": 35, "unit": "bar"}
